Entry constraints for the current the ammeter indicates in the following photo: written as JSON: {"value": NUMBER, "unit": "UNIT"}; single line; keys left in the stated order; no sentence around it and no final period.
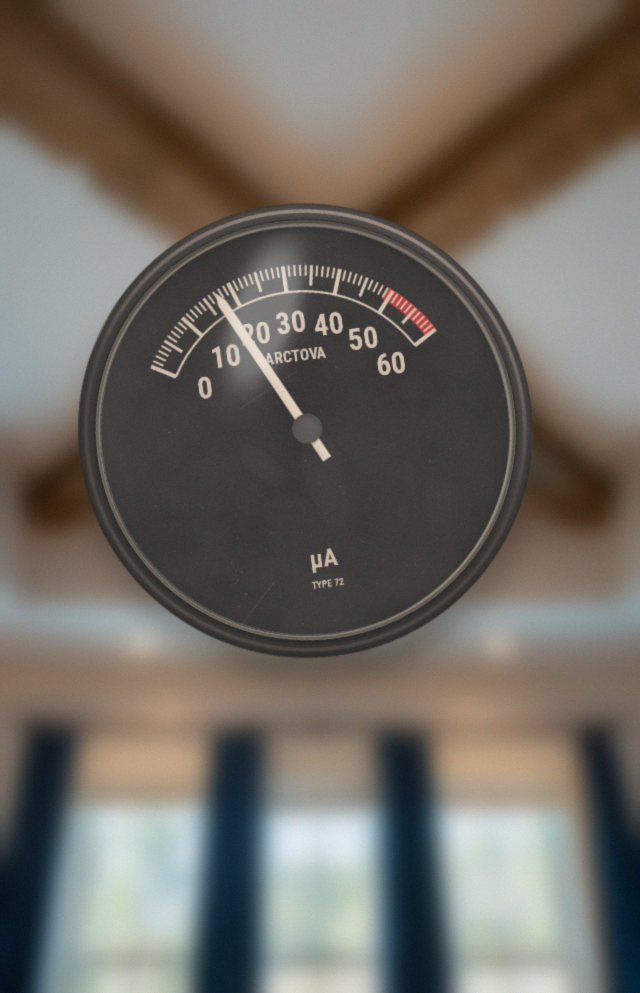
{"value": 17, "unit": "µA"}
